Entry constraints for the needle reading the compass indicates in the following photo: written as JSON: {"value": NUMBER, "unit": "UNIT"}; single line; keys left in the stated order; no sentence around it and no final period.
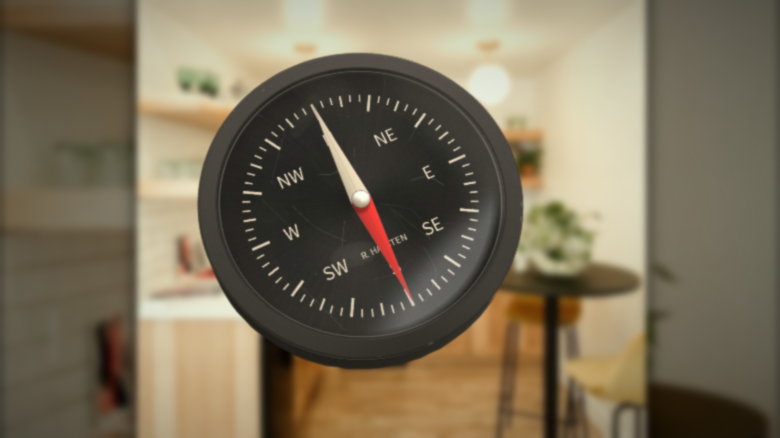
{"value": 180, "unit": "°"}
